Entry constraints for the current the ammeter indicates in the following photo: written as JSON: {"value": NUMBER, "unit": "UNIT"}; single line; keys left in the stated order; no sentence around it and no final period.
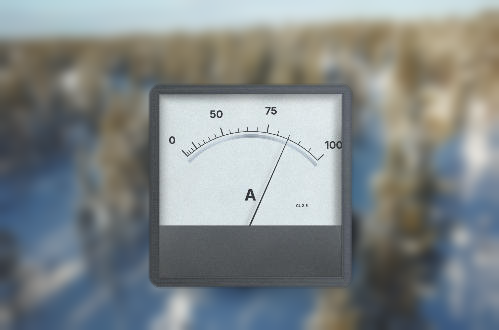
{"value": 85, "unit": "A"}
